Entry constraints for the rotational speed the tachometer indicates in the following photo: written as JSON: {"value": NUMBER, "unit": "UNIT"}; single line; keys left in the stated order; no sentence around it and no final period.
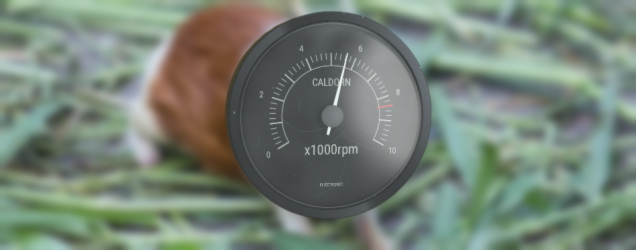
{"value": 5600, "unit": "rpm"}
